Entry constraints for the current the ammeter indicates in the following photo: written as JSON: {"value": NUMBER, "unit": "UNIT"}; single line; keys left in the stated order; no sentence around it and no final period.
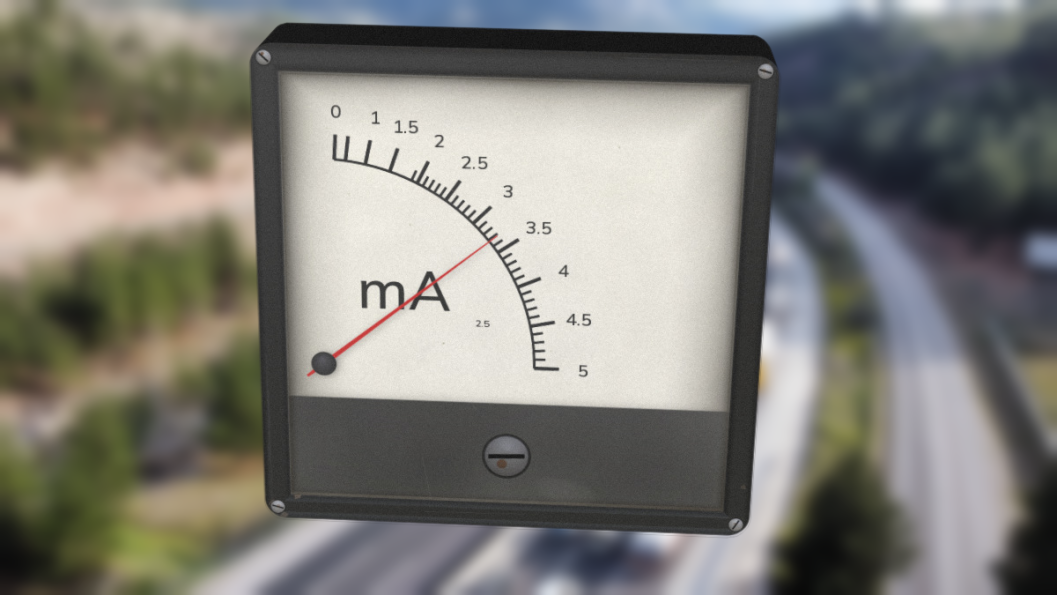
{"value": 3.3, "unit": "mA"}
